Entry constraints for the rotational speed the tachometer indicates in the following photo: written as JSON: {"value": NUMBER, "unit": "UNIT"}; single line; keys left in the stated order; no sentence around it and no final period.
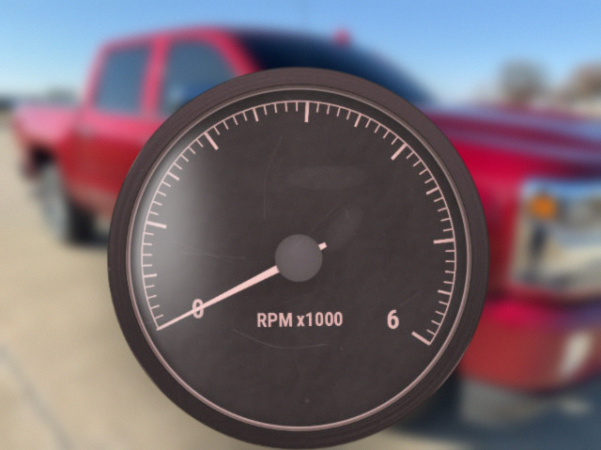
{"value": 0, "unit": "rpm"}
